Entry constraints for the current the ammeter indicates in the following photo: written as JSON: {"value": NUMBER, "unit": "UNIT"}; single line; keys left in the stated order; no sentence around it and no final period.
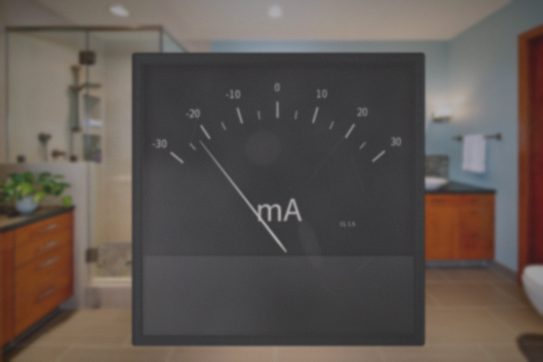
{"value": -22.5, "unit": "mA"}
